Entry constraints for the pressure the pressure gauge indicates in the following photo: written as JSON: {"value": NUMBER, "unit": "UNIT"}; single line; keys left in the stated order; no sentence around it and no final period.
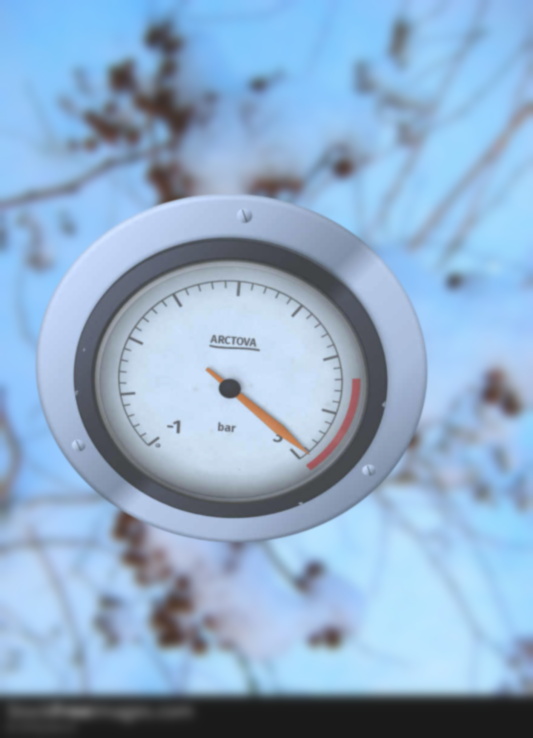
{"value": 2.9, "unit": "bar"}
